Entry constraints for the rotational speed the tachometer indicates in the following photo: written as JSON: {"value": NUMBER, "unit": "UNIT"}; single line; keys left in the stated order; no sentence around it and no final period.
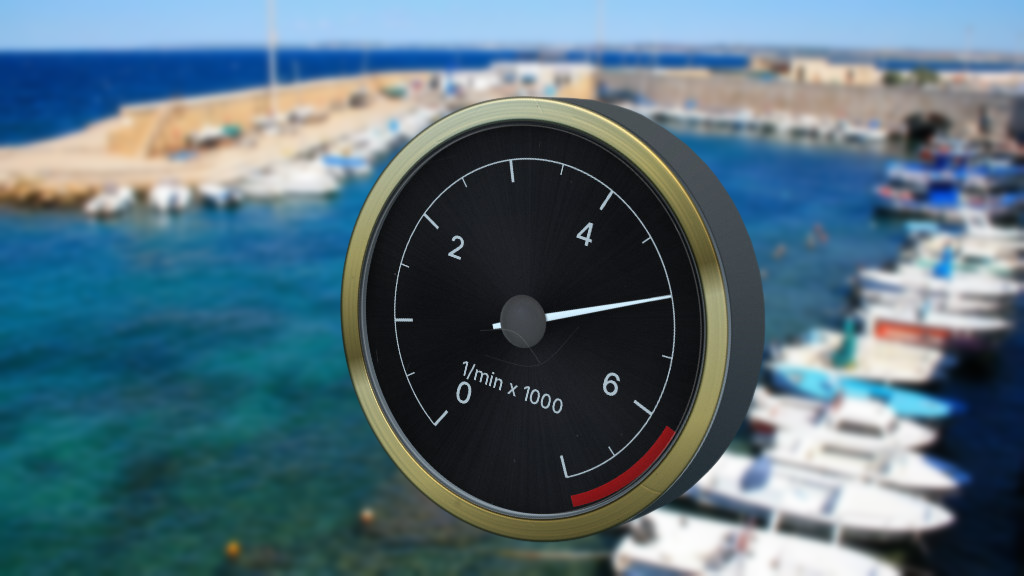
{"value": 5000, "unit": "rpm"}
